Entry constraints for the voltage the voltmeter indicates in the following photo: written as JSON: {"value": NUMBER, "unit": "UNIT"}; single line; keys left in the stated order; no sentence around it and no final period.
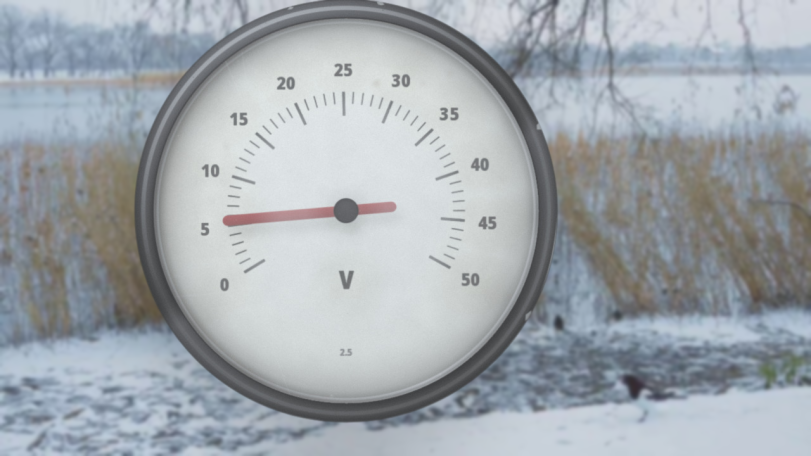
{"value": 5.5, "unit": "V"}
